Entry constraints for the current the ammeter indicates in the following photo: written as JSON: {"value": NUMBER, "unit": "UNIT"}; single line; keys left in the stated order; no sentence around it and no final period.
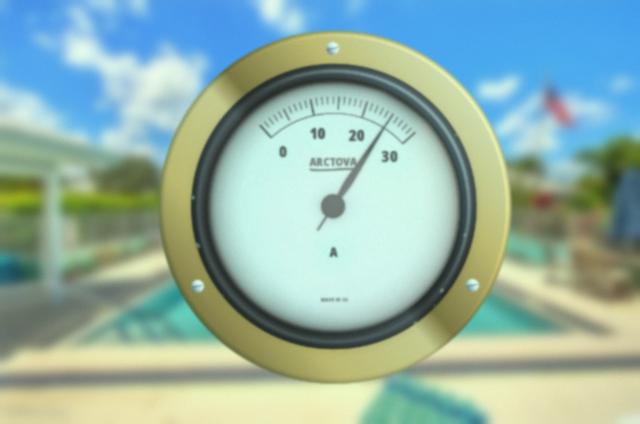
{"value": 25, "unit": "A"}
